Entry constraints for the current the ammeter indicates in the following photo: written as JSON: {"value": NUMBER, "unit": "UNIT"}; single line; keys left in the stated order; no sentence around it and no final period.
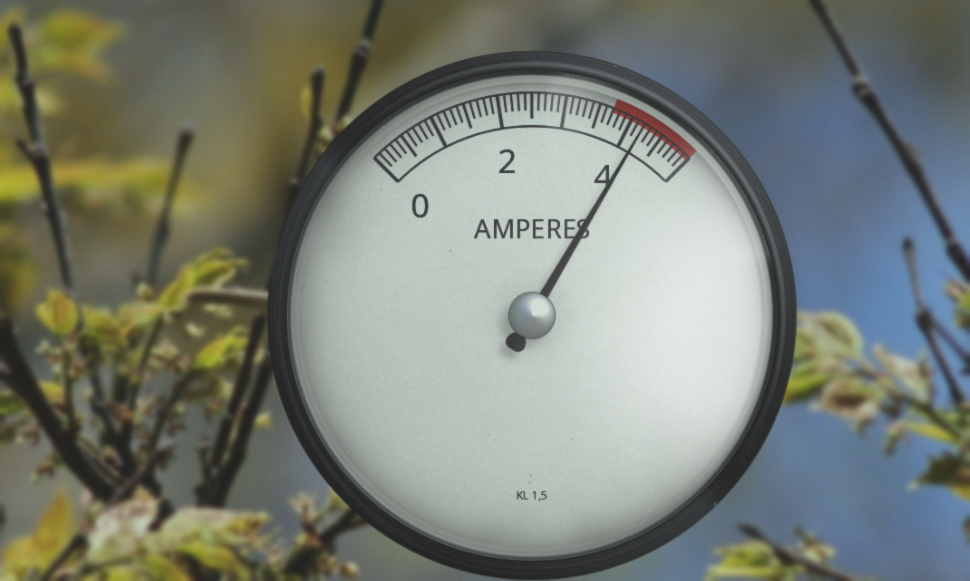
{"value": 4.2, "unit": "A"}
